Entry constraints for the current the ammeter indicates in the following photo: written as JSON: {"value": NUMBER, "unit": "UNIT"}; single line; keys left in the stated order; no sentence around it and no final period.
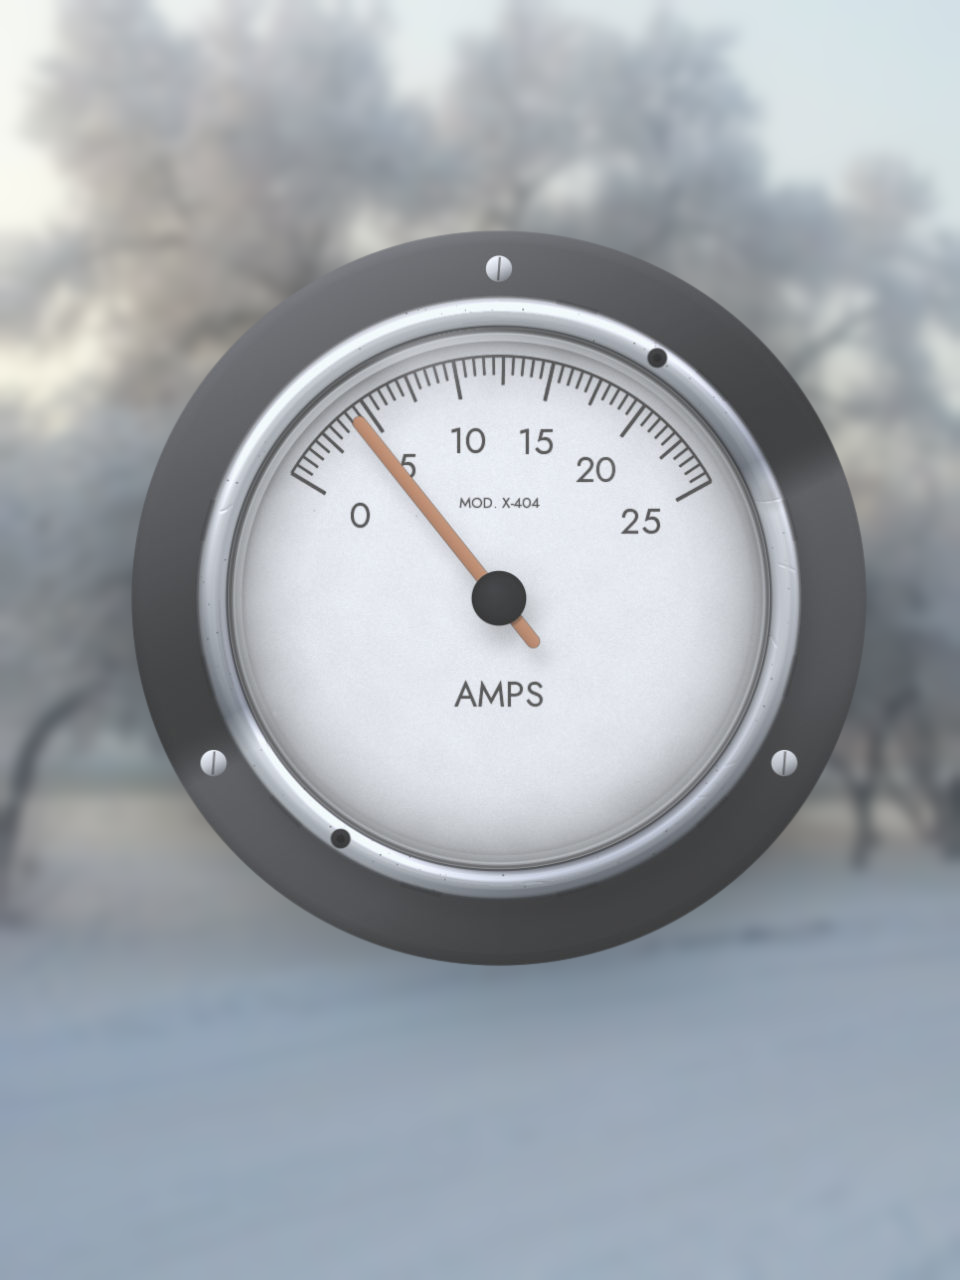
{"value": 4.25, "unit": "A"}
